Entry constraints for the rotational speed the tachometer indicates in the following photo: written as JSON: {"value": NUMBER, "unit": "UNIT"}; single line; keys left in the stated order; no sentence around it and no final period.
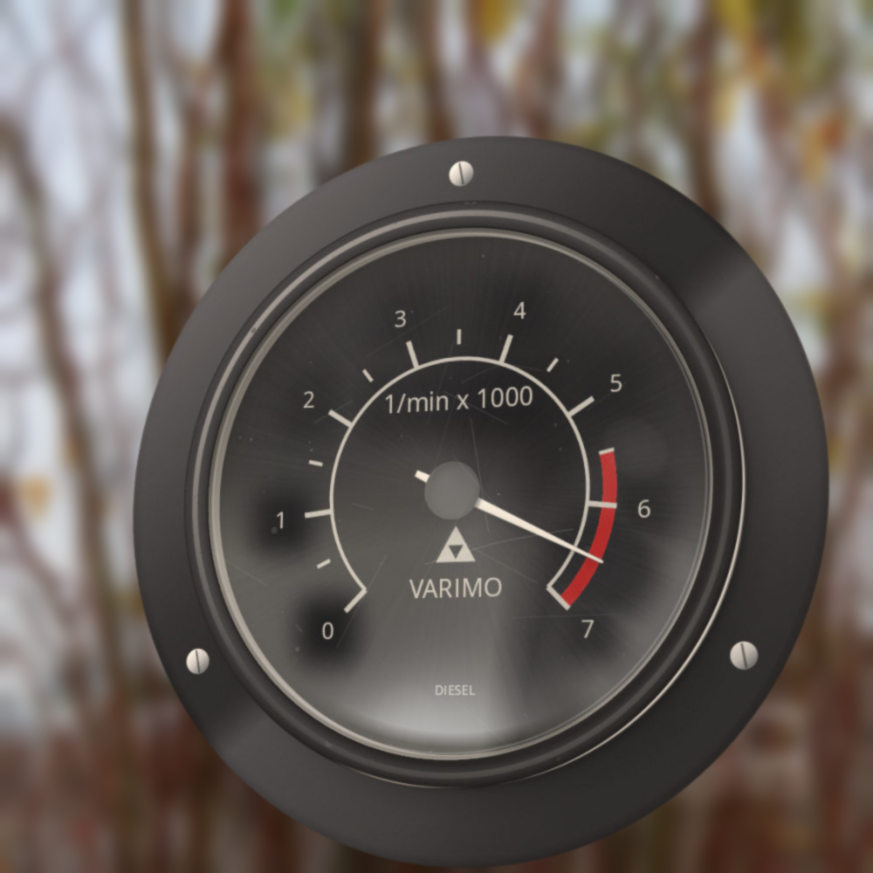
{"value": 6500, "unit": "rpm"}
